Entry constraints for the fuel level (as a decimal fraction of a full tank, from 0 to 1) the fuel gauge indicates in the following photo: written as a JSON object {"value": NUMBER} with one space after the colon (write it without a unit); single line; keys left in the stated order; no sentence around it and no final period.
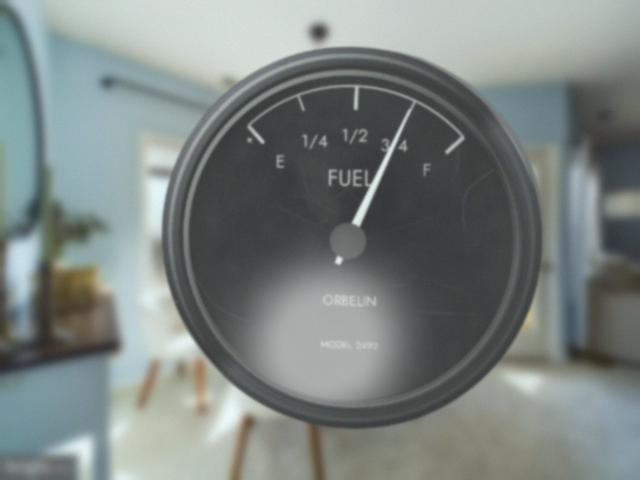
{"value": 0.75}
